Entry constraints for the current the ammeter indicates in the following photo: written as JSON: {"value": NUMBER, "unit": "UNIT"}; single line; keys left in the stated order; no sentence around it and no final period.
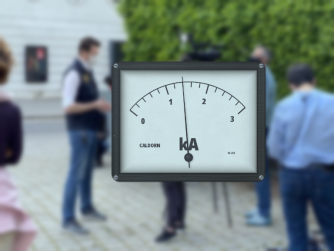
{"value": 1.4, "unit": "kA"}
